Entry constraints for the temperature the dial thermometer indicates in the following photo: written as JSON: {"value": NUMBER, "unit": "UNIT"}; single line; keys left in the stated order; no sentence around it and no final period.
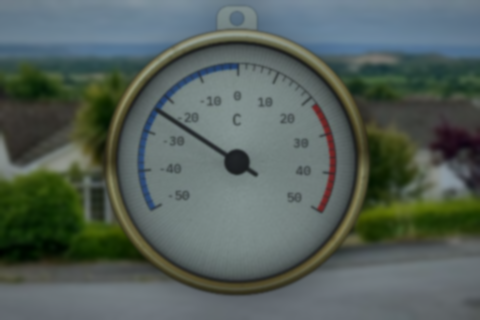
{"value": -24, "unit": "°C"}
